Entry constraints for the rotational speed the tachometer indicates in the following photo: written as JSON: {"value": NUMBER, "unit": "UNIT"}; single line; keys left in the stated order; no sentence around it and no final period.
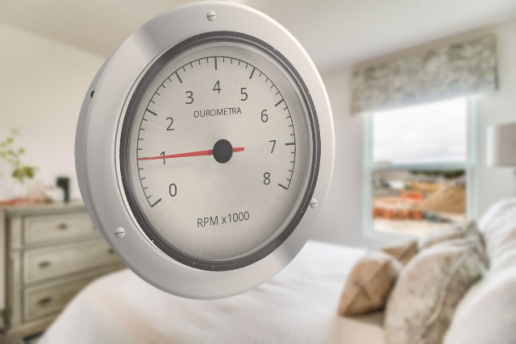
{"value": 1000, "unit": "rpm"}
